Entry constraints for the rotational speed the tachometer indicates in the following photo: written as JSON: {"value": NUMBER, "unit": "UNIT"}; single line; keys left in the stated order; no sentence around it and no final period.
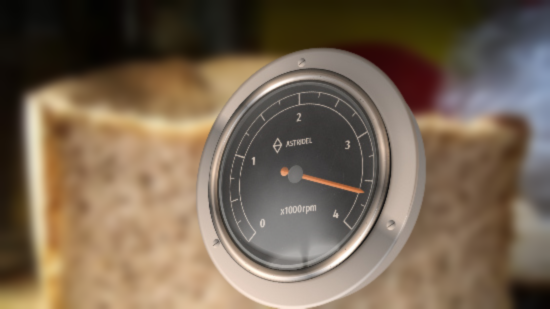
{"value": 3625, "unit": "rpm"}
